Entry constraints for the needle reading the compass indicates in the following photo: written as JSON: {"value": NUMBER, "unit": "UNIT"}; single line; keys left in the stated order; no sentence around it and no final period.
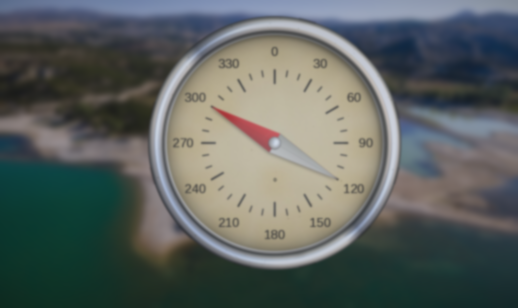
{"value": 300, "unit": "°"}
